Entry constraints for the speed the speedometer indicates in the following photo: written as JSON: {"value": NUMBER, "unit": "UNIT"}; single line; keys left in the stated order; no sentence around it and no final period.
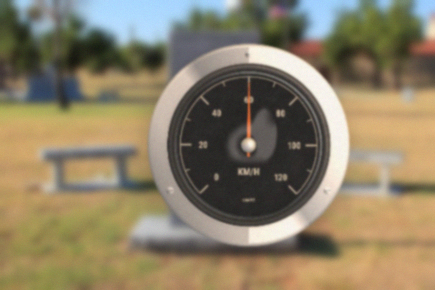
{"value": 60, "unit": "km/h"}
